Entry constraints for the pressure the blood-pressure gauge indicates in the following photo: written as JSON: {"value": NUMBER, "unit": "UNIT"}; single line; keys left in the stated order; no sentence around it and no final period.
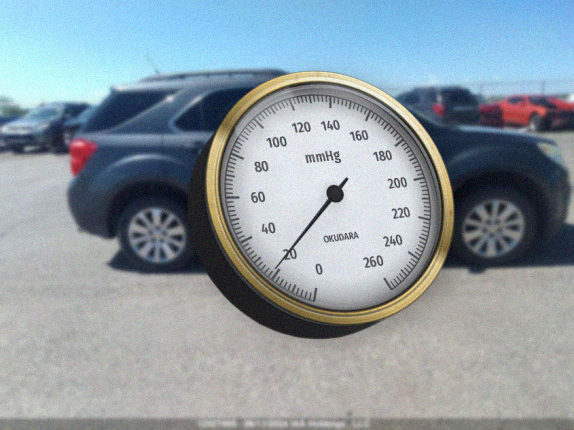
{"value": 22, "unit": "mmHg"}
